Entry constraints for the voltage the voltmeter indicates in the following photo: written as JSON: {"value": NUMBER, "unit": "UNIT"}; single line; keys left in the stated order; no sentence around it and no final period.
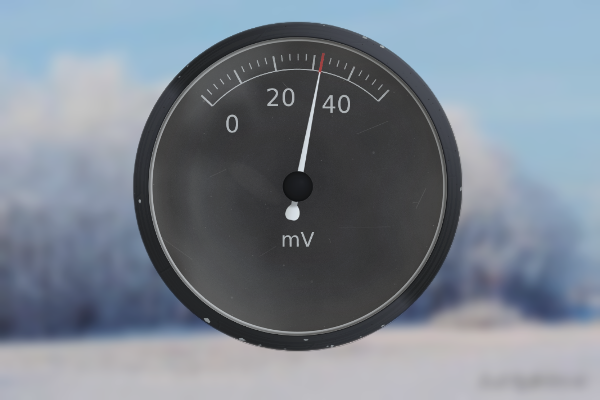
{"value": 32, "unit": "mV"}
